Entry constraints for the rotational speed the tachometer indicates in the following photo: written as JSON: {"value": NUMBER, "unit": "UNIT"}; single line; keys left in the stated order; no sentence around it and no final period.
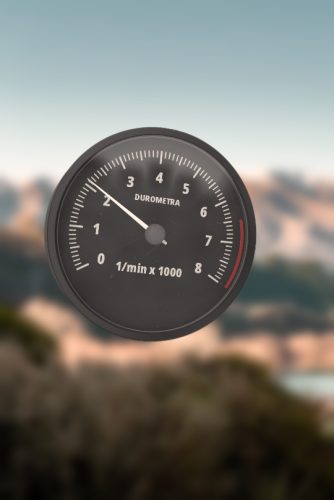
{"value": 2100, "unit": "rpm"}
